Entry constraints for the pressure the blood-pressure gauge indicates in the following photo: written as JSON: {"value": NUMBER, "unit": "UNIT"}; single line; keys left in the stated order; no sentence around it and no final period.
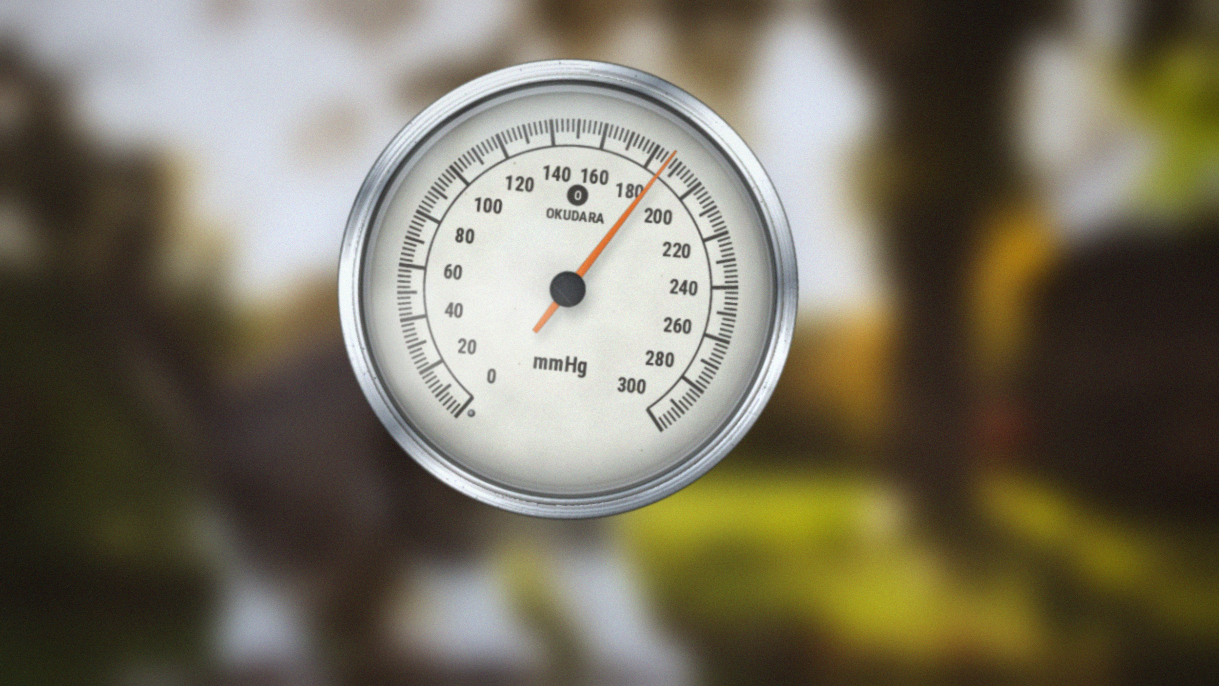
{"value": 186, "unit": "mmHg"}
